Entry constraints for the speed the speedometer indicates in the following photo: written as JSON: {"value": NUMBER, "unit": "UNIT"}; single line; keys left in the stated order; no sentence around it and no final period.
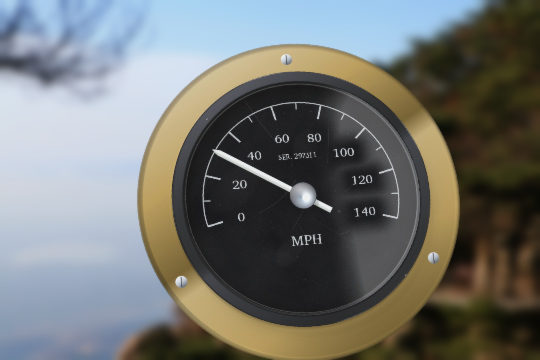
{"value": 30, "unit": "mph"}
